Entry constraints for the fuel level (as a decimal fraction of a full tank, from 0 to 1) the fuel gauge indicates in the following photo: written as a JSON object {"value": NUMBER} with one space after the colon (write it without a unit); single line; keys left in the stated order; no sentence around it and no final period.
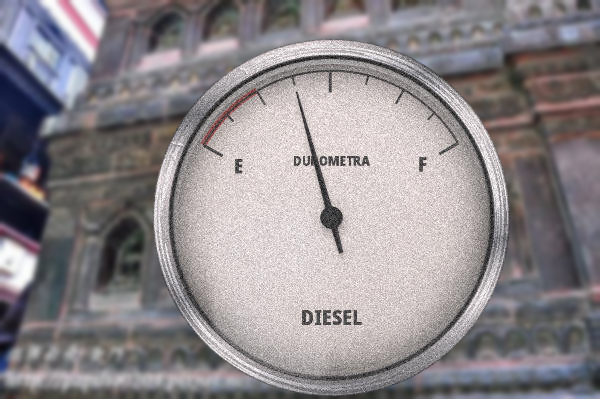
{"value": 0.375}
